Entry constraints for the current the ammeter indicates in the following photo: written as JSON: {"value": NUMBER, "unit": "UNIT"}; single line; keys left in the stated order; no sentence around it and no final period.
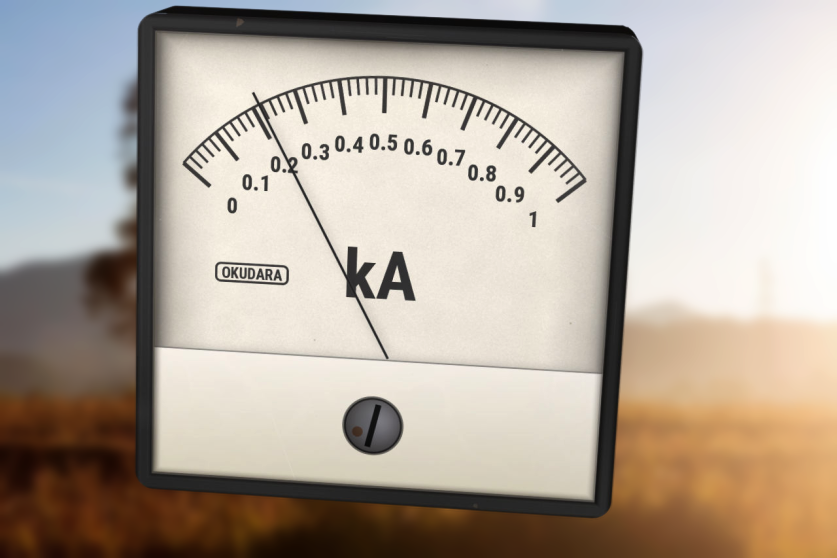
{"value": 0.22, "unit": "kA"}
